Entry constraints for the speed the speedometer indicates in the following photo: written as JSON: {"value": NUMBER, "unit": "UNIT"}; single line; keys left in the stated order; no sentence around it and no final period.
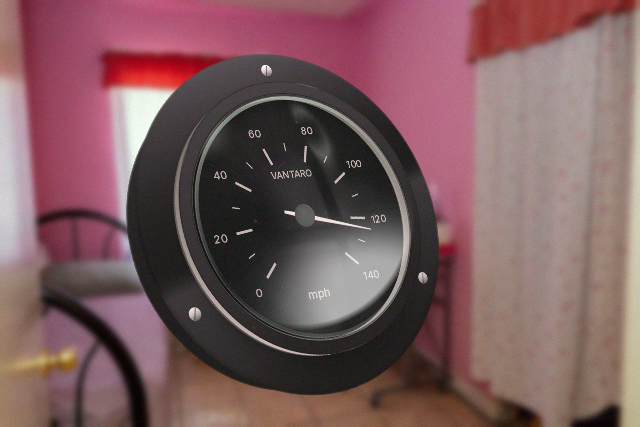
{"value": 125, "unit": "mph"}
